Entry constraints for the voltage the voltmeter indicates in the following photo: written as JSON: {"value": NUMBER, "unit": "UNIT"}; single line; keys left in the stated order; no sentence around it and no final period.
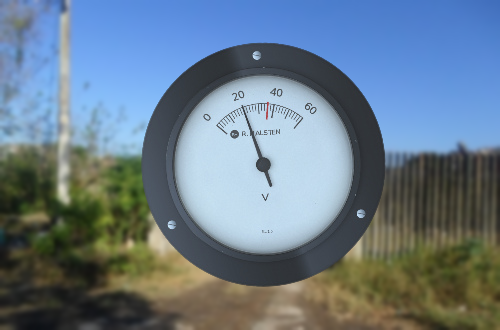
{"value": 20, "unit": "V"}
